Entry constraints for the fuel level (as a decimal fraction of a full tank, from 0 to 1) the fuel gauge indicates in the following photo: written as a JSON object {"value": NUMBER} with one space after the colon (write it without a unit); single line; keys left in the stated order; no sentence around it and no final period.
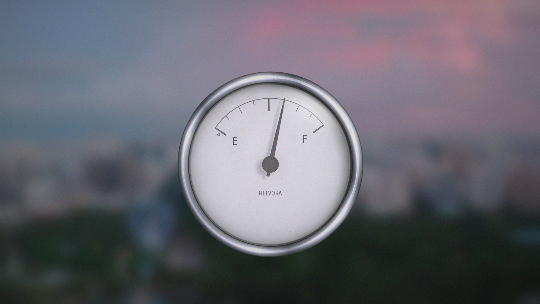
{"value": 0.625}
